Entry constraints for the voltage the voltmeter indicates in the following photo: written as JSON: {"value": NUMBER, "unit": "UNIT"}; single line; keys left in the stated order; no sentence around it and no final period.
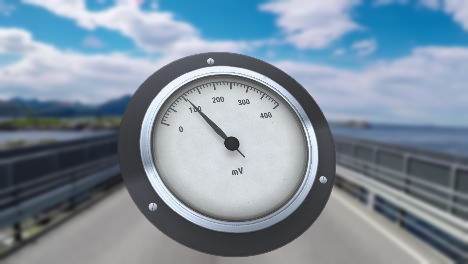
{"value": 100, "unit": "mV"}
